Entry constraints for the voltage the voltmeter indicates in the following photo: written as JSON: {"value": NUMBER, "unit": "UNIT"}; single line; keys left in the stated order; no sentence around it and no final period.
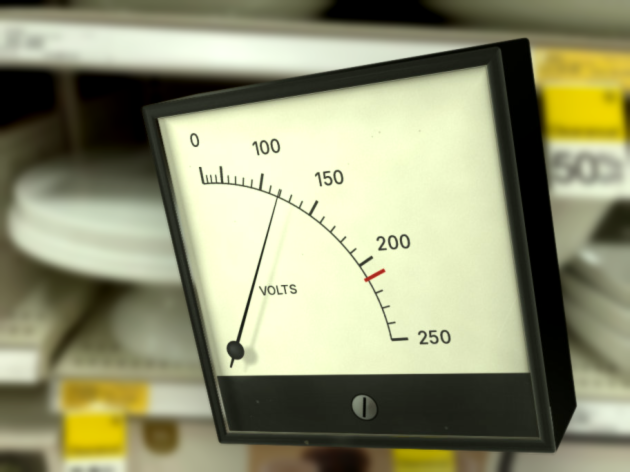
{"value": 120, "unit": "V"}
